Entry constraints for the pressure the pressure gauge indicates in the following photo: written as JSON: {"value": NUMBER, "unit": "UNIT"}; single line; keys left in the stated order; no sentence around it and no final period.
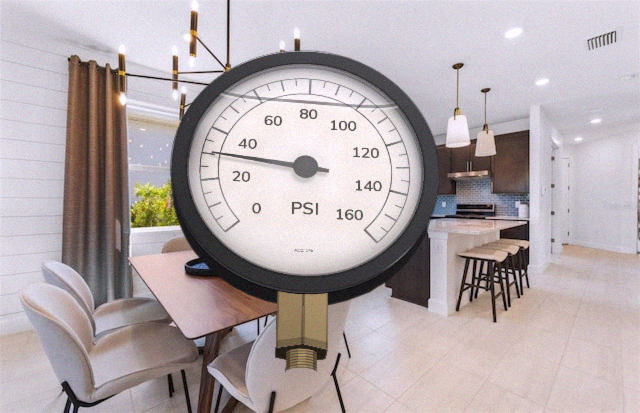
{"value": 30, "unit": "psi"}
